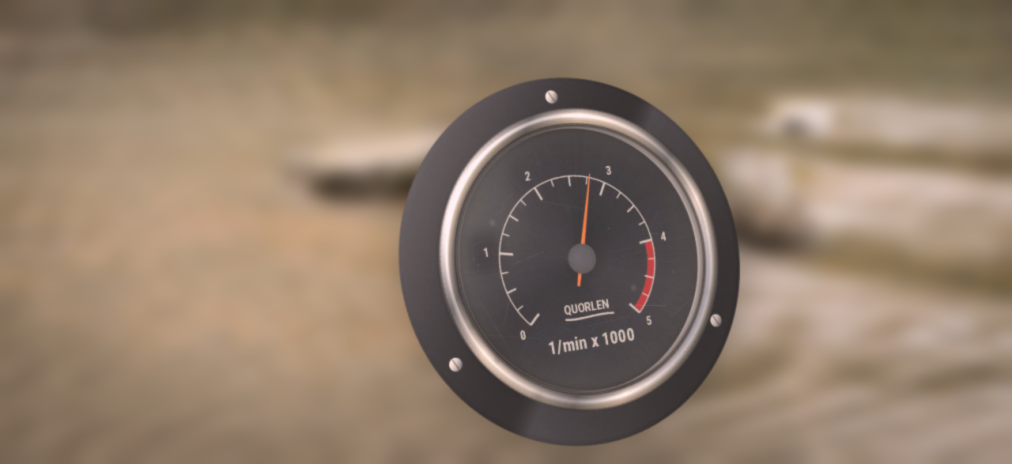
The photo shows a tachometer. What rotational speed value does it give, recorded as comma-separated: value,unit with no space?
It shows 2750,rpm
